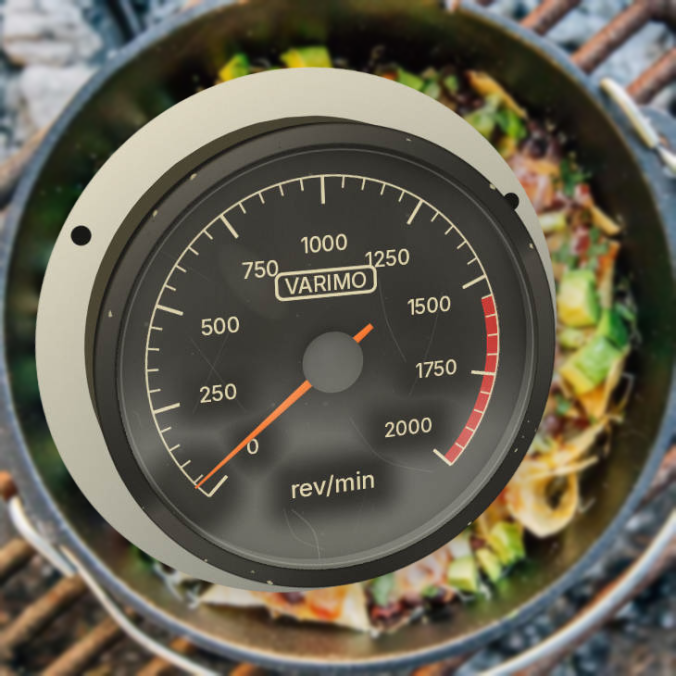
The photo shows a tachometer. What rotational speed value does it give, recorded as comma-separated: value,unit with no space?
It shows 50,rpm
